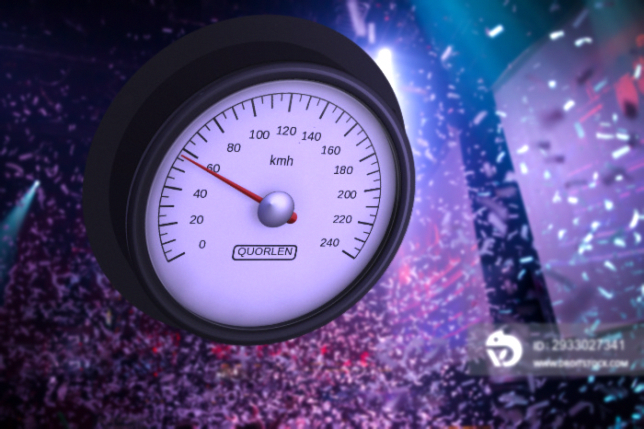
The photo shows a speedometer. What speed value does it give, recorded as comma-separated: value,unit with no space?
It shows 57.5,km/h
